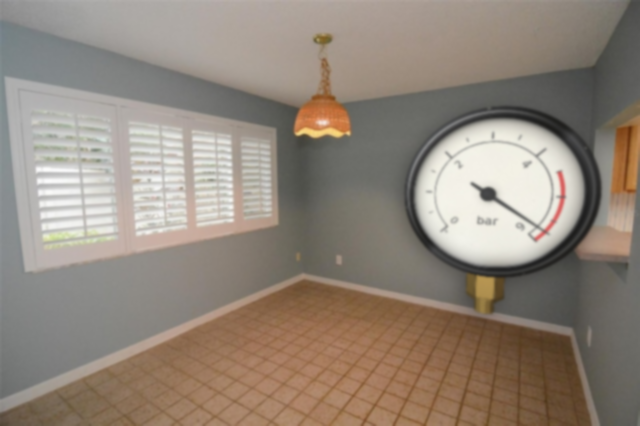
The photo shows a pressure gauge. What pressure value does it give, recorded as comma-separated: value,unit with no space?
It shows 5.75,bar
